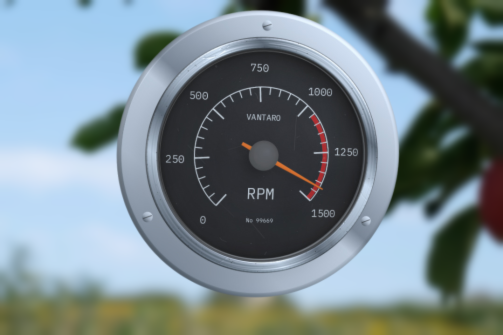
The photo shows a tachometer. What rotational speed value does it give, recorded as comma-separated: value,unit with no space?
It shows 1425,rpm
